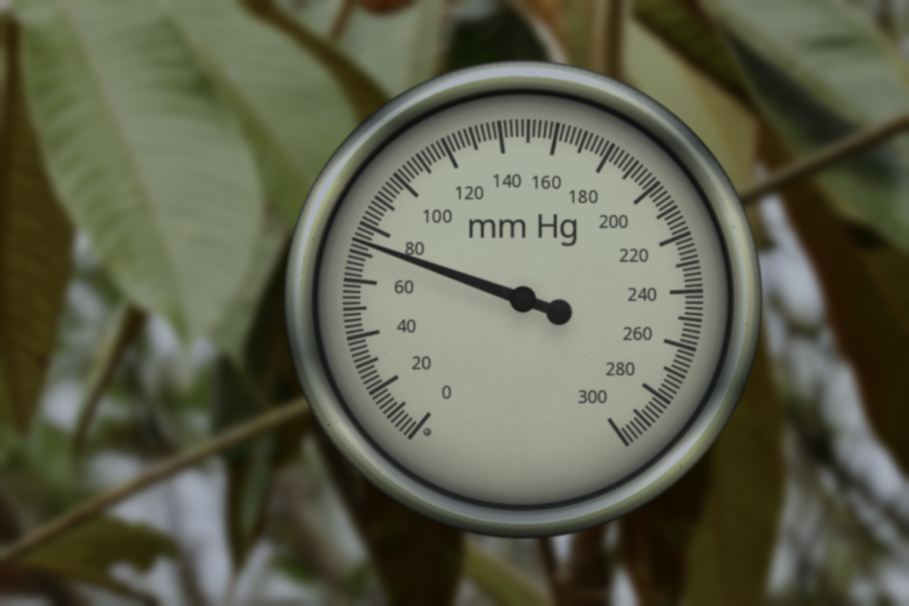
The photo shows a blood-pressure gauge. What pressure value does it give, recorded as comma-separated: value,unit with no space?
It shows 74,mmHg
